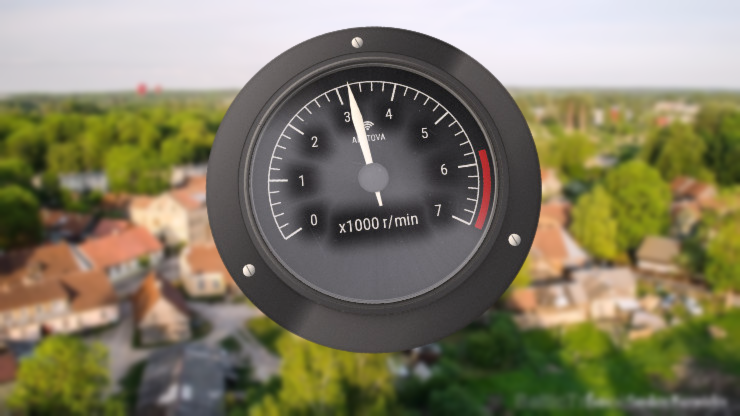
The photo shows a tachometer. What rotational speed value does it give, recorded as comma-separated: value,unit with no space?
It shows 3200,rpm
